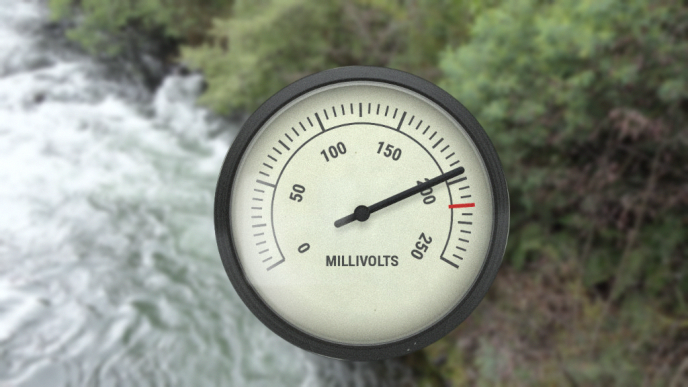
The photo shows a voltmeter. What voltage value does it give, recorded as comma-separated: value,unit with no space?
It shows 195,mV
